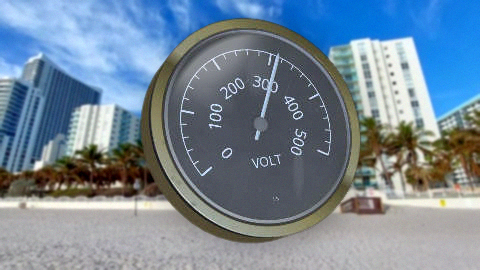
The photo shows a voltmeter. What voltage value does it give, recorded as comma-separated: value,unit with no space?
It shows 310,V
